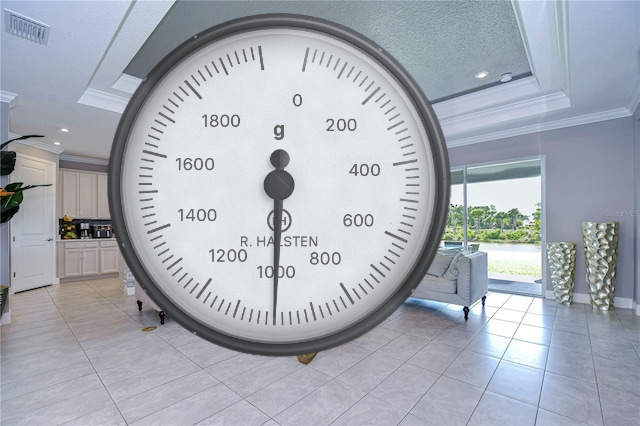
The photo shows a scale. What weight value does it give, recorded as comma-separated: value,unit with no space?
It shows 1000,g
